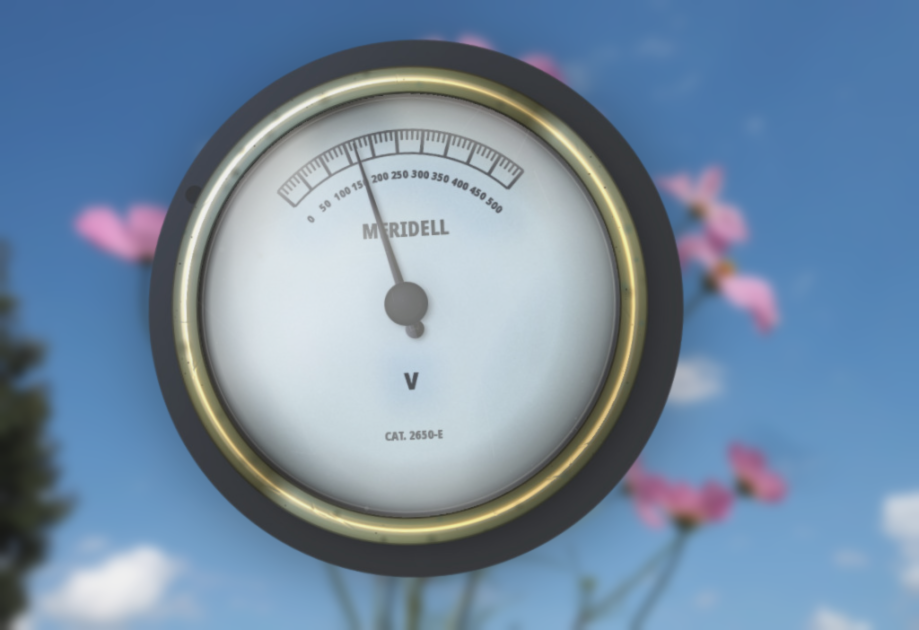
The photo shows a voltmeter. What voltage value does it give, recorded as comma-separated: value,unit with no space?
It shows 170,V
